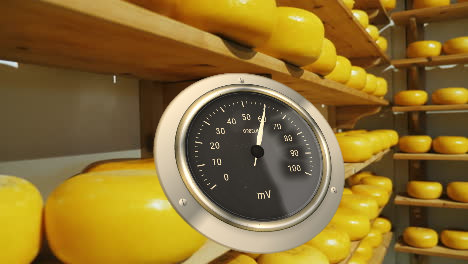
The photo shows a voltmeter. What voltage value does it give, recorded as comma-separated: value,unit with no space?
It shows 60,mV
